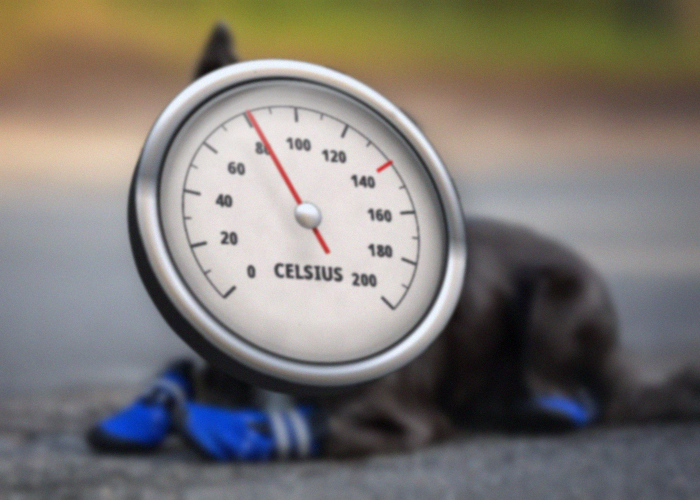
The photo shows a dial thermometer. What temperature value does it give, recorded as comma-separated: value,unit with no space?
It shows 80,°C
